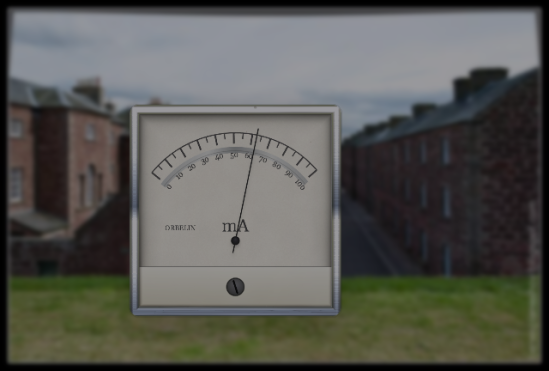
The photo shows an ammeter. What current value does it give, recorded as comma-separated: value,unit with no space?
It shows 62.5,mA
